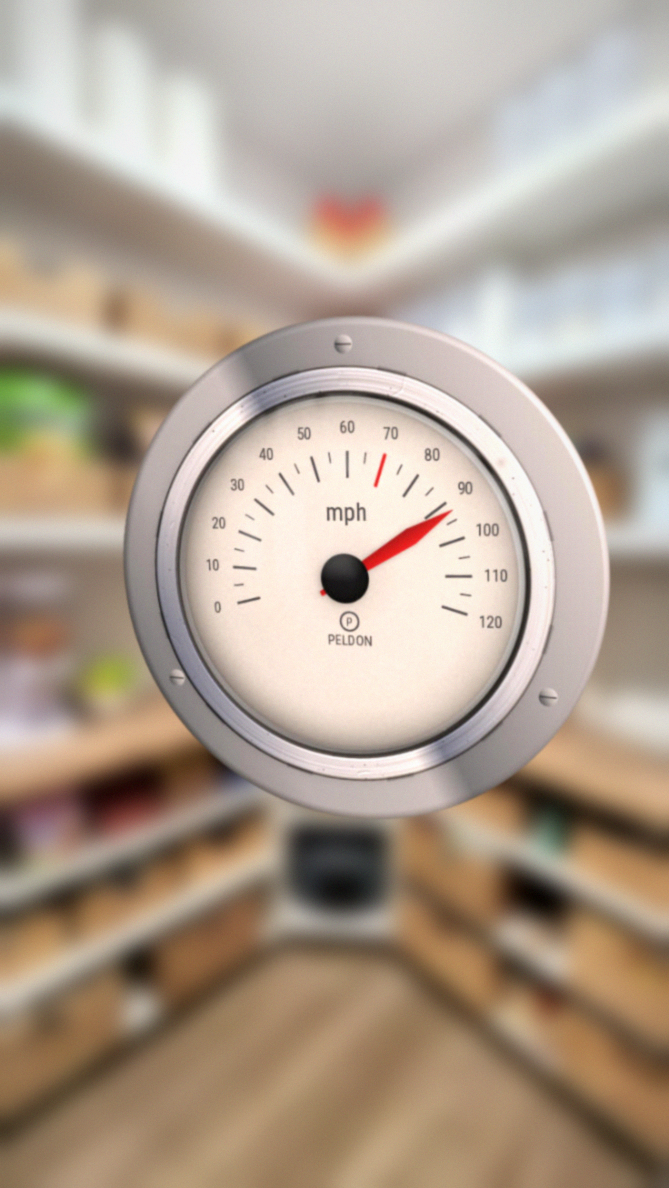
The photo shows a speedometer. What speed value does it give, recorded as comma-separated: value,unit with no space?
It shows 92.5,mph
